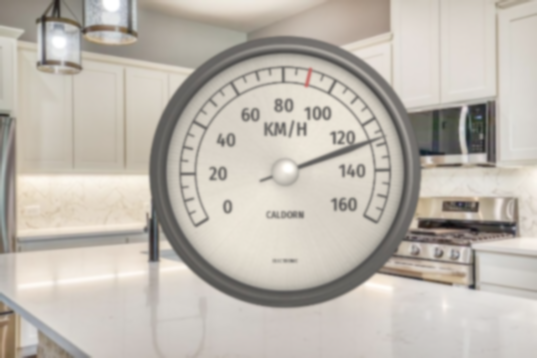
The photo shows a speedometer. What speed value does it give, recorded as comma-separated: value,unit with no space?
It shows 127.5,km/h
